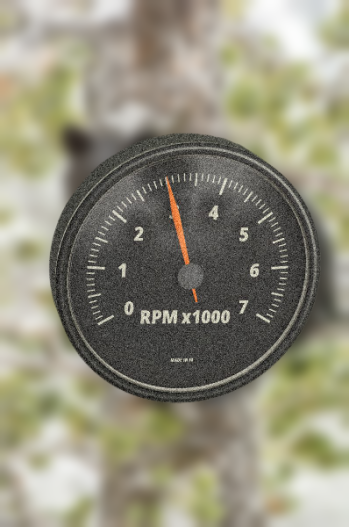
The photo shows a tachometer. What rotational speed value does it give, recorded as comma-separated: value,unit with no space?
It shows 3000,rpm
